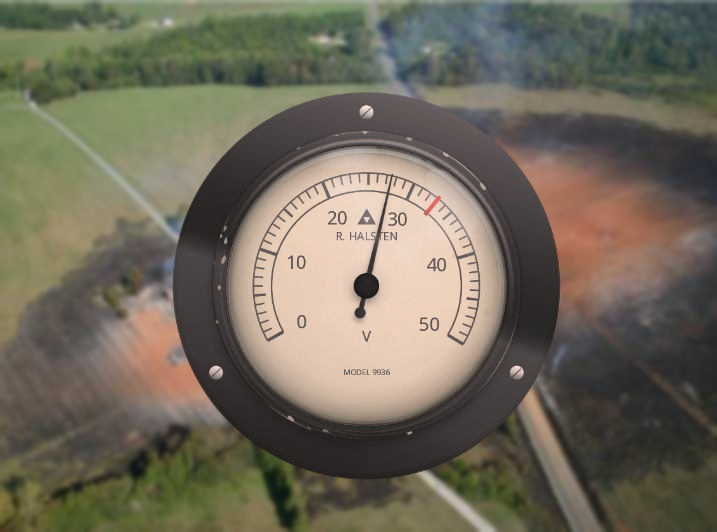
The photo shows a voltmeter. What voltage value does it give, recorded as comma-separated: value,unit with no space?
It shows 27.5,V
